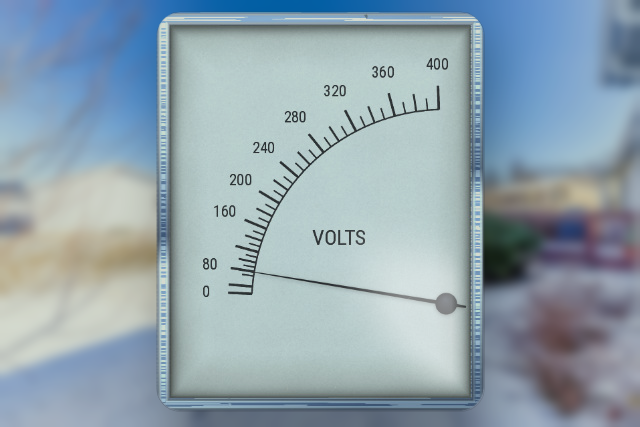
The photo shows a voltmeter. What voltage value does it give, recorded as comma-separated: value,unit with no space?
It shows 80,V
